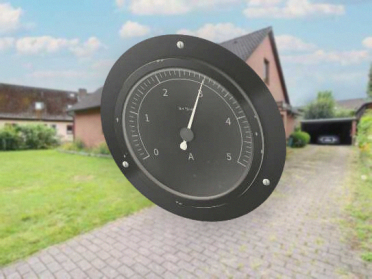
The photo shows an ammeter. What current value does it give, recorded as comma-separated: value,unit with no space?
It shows 3,A
